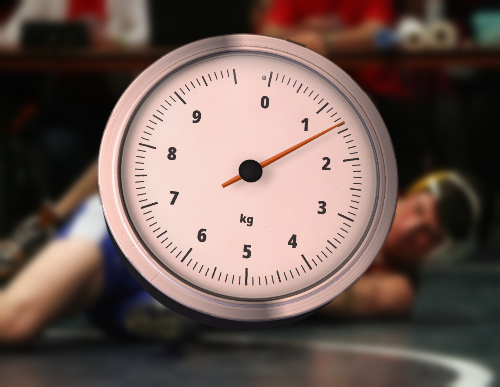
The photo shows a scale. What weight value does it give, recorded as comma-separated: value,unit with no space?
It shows 1.4,kg
